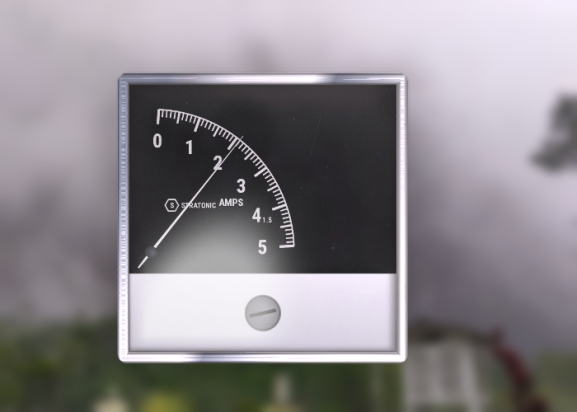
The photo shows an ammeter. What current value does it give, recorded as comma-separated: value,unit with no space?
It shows 2.1,A
